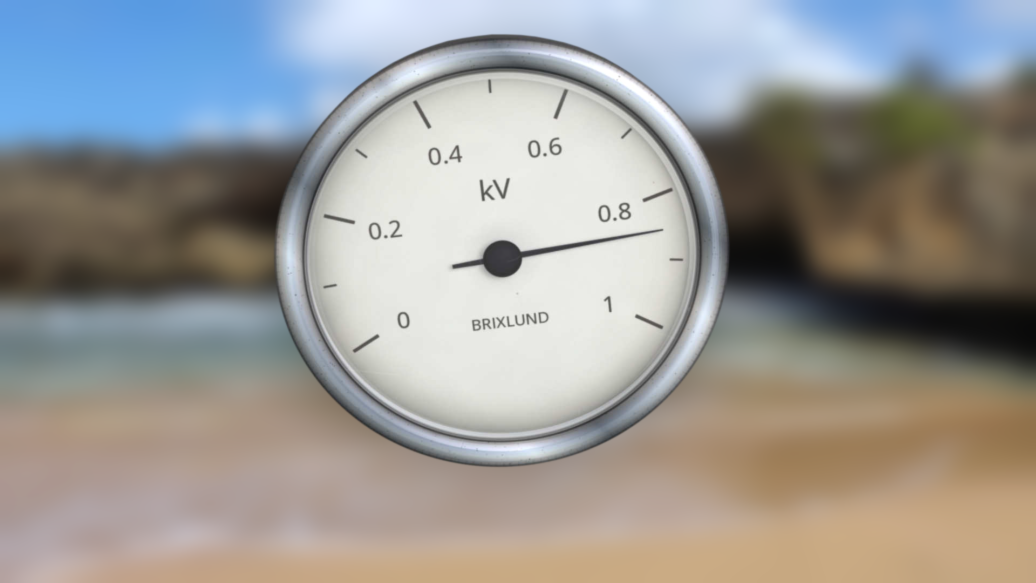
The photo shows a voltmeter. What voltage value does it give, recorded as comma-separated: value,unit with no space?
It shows 0.85,kV
